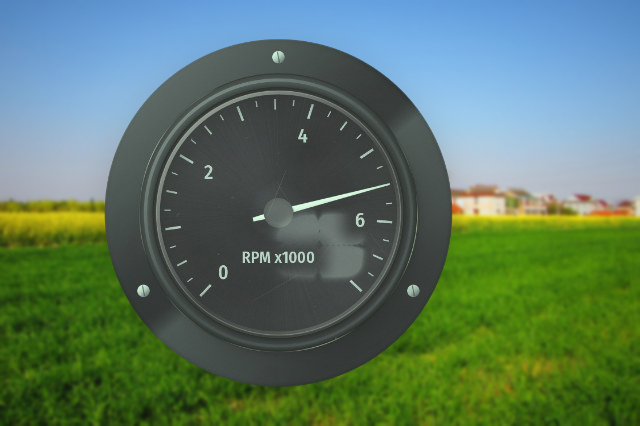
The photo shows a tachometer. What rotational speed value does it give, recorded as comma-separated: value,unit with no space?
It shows 5500,rpm
